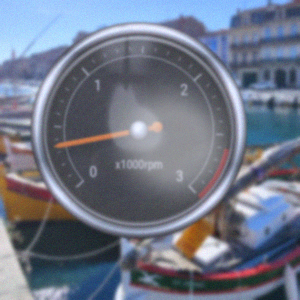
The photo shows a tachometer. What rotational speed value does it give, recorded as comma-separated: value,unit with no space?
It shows 350,rpm
